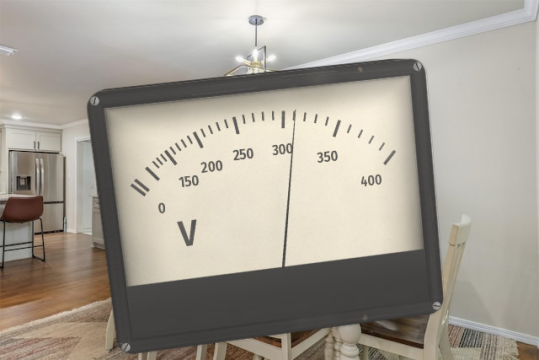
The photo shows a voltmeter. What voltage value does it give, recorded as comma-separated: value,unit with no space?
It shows 310,V
